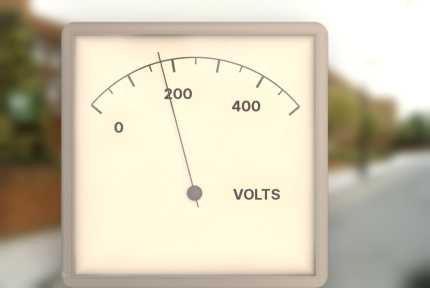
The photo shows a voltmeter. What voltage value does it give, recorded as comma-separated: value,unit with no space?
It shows 175,V
